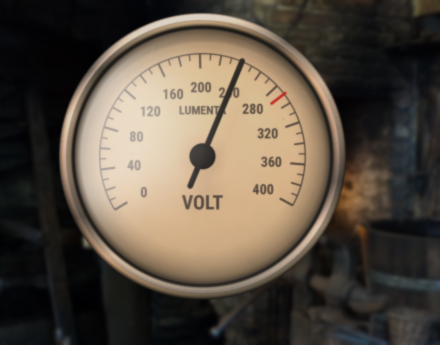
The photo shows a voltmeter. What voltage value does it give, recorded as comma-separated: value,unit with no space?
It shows 240,V
